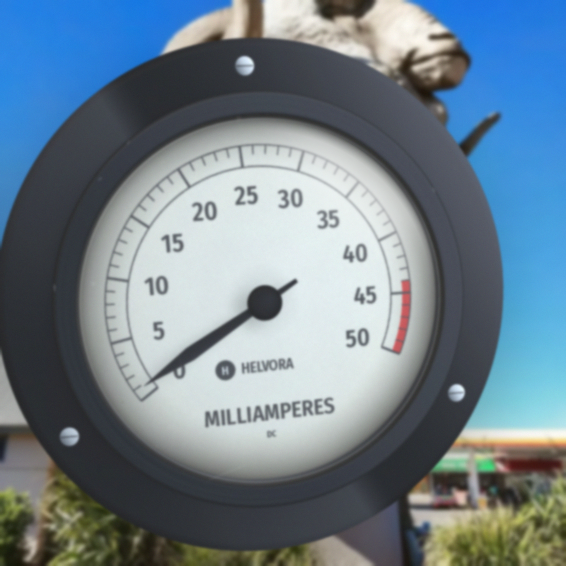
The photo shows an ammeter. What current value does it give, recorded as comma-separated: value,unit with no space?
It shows 1,mA
